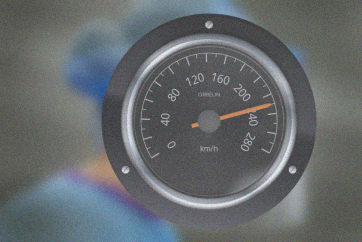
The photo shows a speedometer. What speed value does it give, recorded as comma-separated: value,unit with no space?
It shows 230,km/h
